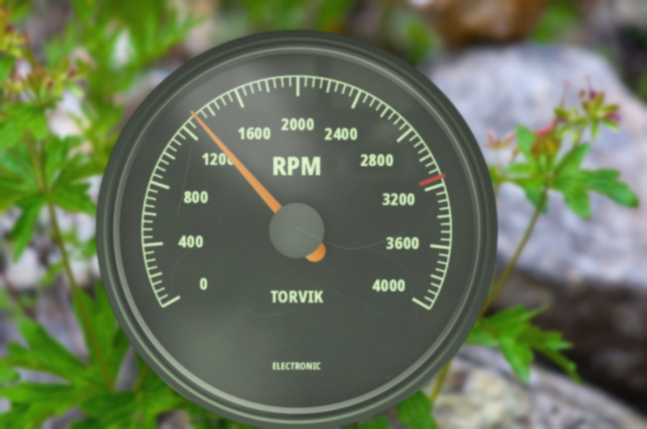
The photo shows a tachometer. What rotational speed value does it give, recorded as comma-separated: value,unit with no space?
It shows 1300,rpm
